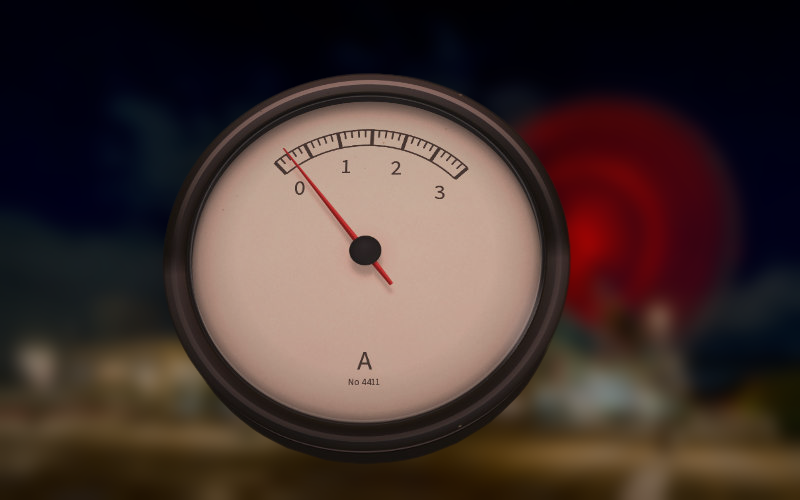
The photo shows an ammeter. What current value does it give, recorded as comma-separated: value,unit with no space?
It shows 0.2,A
